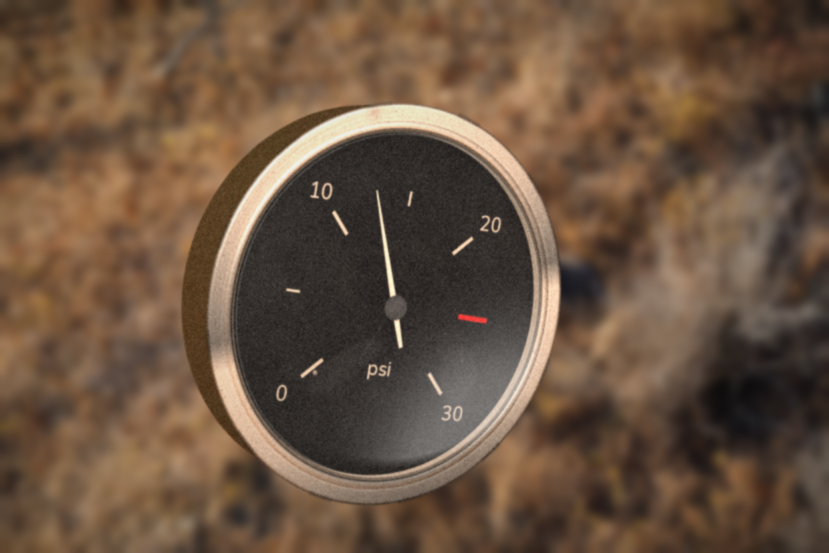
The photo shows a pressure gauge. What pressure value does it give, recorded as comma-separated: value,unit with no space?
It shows 12.5,psi
